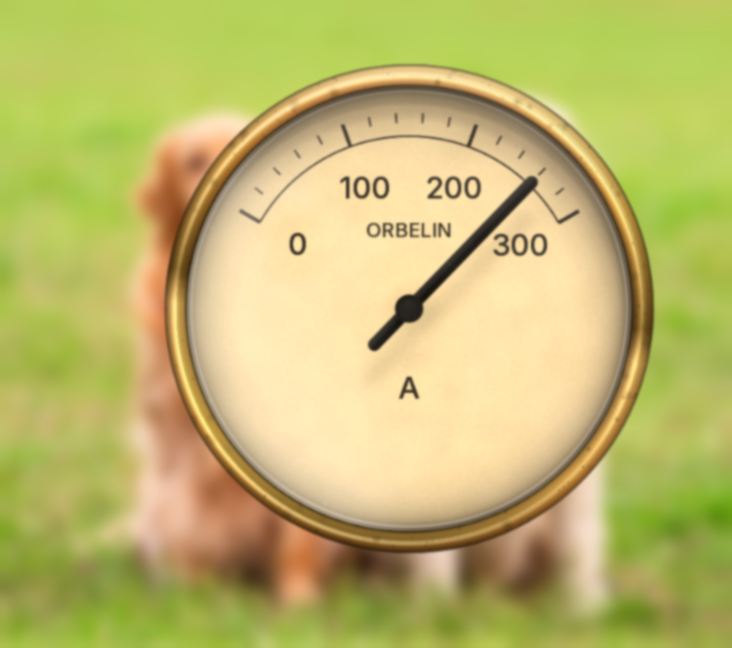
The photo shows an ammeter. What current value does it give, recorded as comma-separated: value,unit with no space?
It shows 260,A
